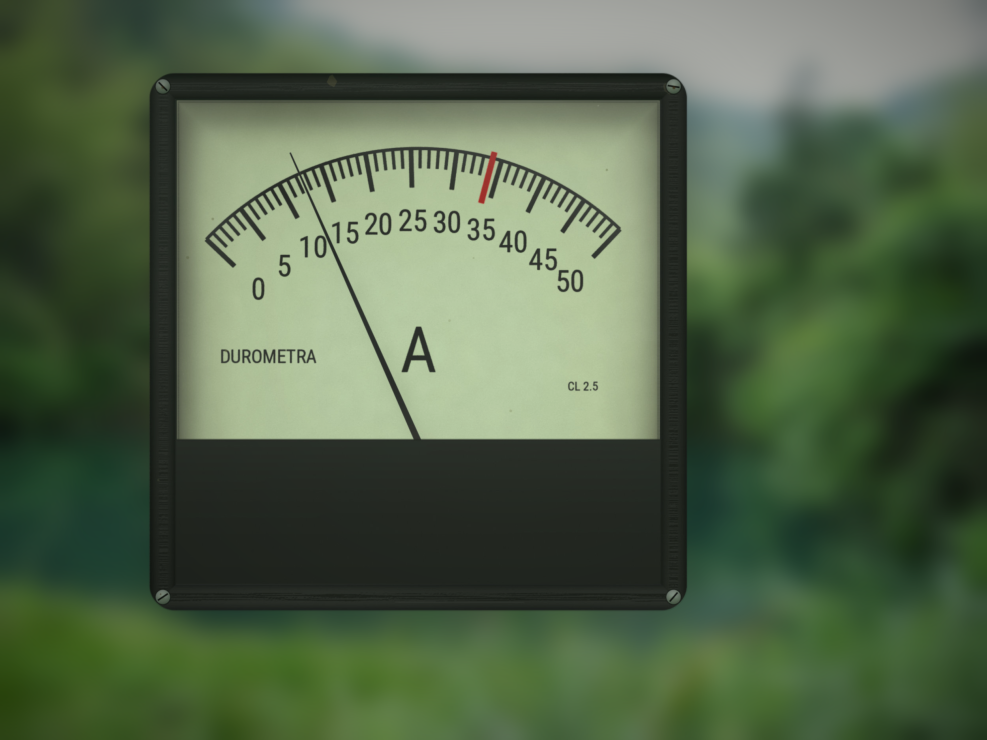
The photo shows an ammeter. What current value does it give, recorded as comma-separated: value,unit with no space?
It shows 12.5,A
